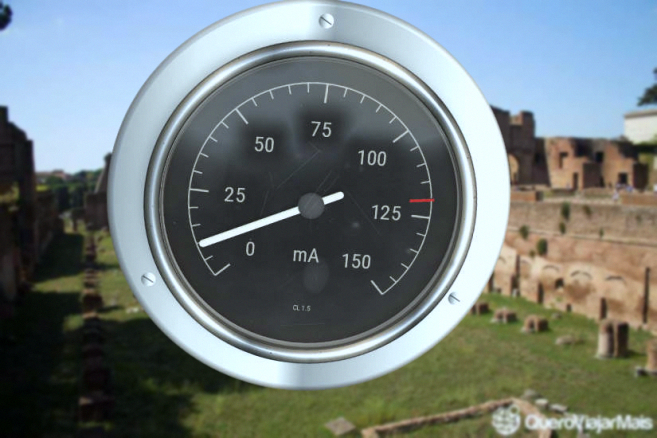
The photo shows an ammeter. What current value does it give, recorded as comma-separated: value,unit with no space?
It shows 10,mA
